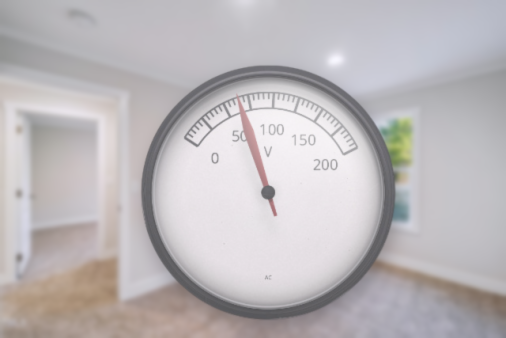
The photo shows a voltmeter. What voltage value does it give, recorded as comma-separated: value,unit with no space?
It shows 65,V
